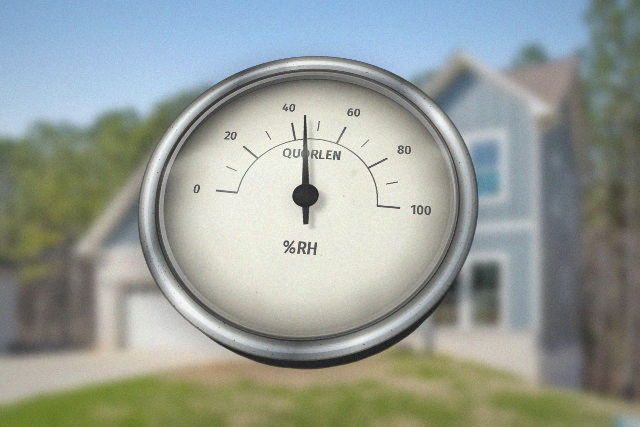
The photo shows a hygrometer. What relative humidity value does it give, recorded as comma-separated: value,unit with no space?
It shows 45,%
